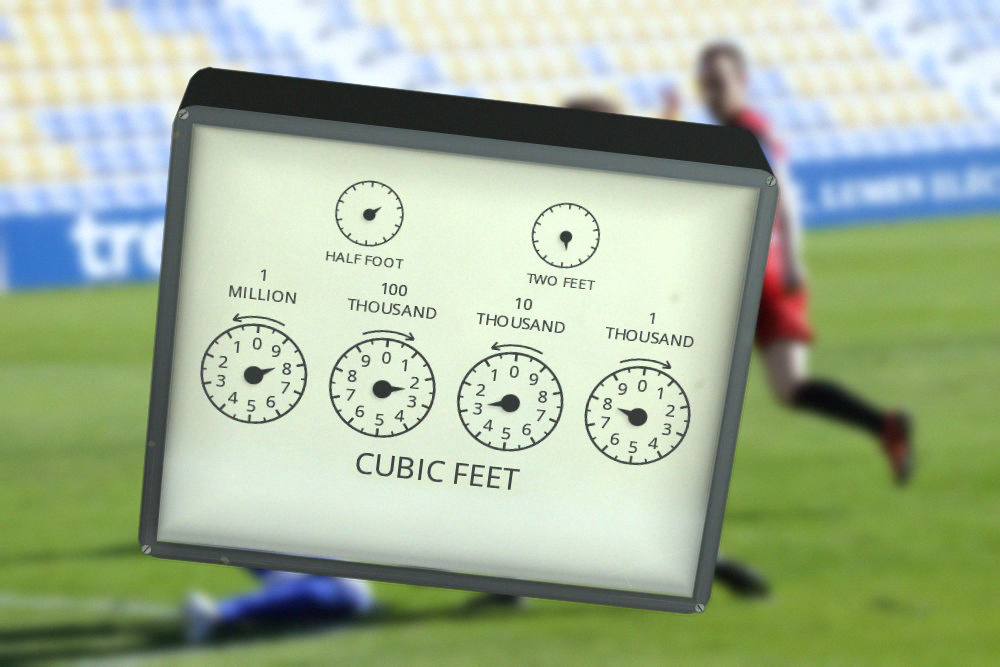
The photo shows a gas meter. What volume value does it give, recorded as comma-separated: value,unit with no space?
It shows 822800,ft³
